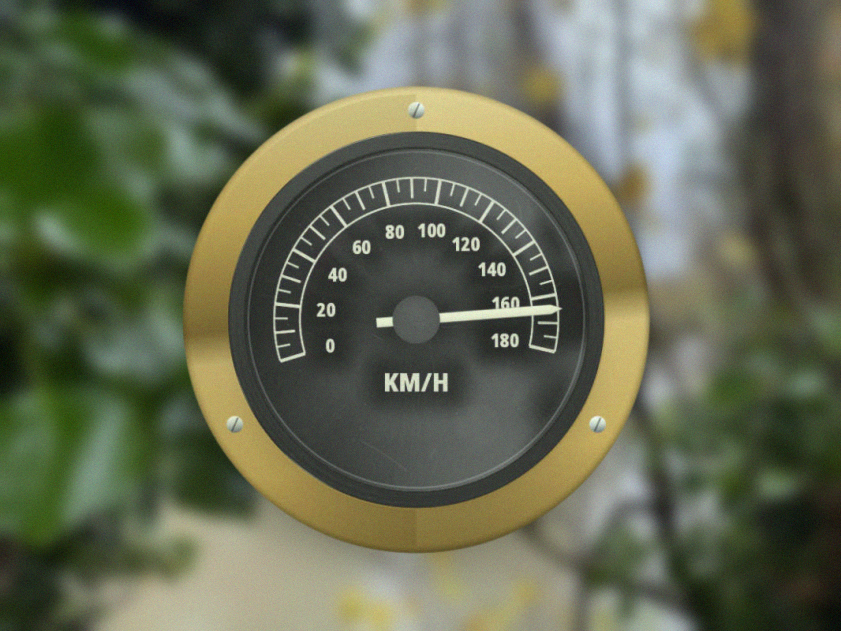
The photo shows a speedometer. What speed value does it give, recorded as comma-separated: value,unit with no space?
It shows 165,km/h
